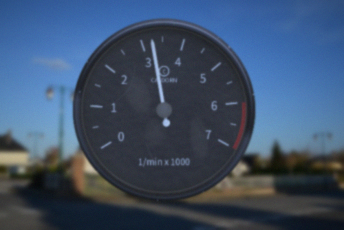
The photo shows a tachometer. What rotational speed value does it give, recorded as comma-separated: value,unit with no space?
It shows 3250,rpm
